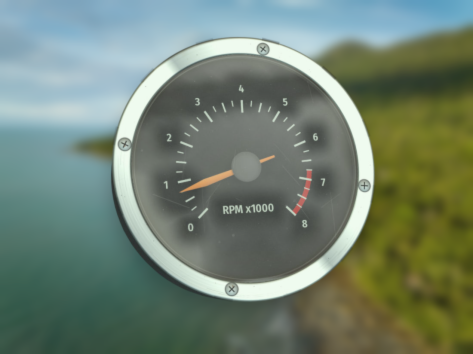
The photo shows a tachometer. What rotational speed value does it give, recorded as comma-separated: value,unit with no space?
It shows 750,rpm
